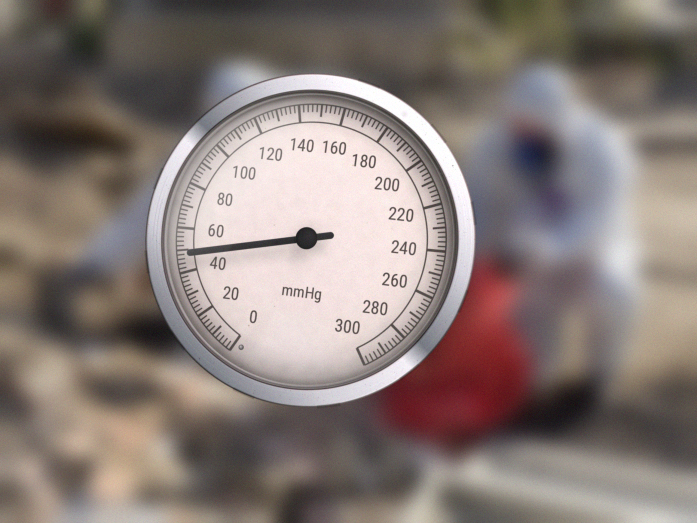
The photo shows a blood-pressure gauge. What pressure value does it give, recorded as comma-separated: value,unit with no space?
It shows 48,mmHg
